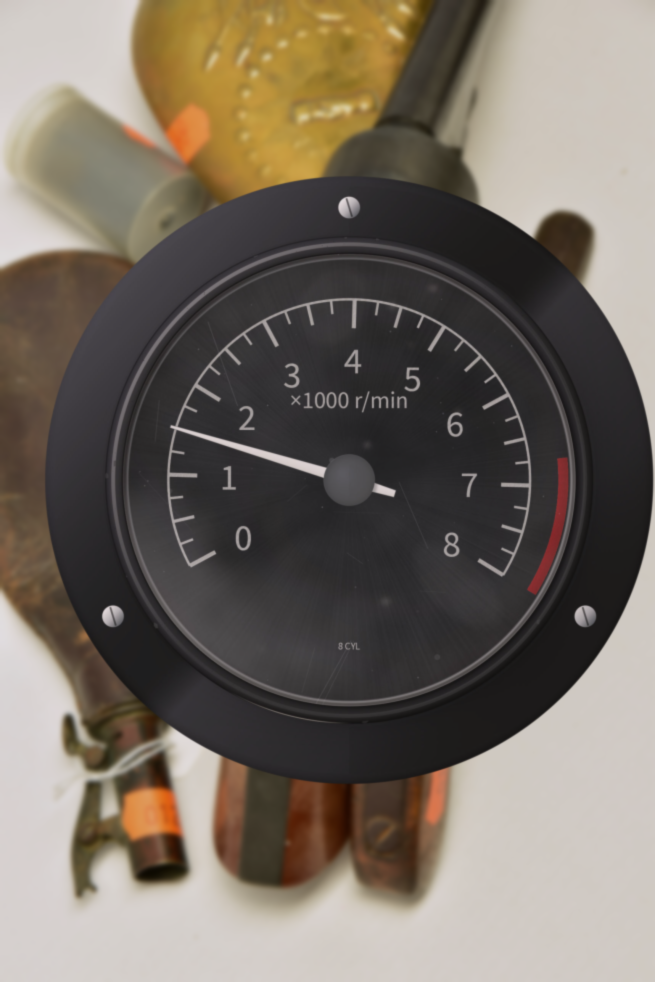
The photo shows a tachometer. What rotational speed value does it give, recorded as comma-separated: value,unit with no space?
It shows 1500,rpm
